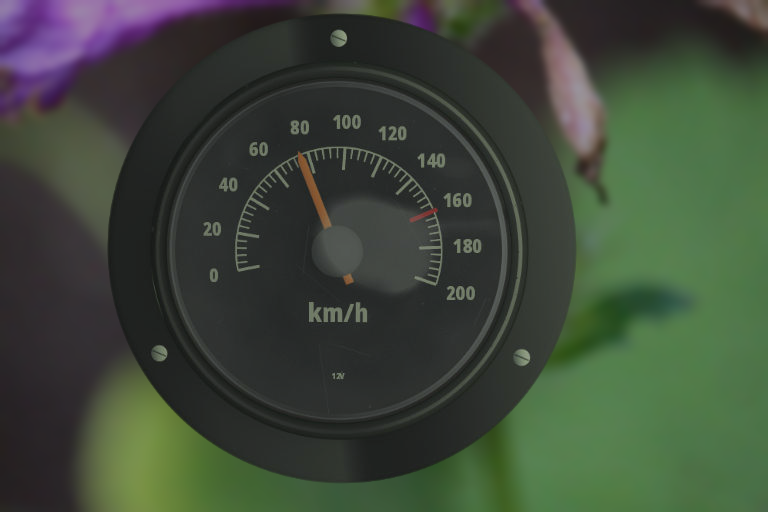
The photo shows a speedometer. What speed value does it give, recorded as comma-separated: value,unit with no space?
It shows 76,km/h
